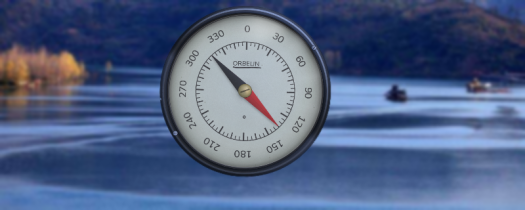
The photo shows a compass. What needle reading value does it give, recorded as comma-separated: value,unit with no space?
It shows 135,°
